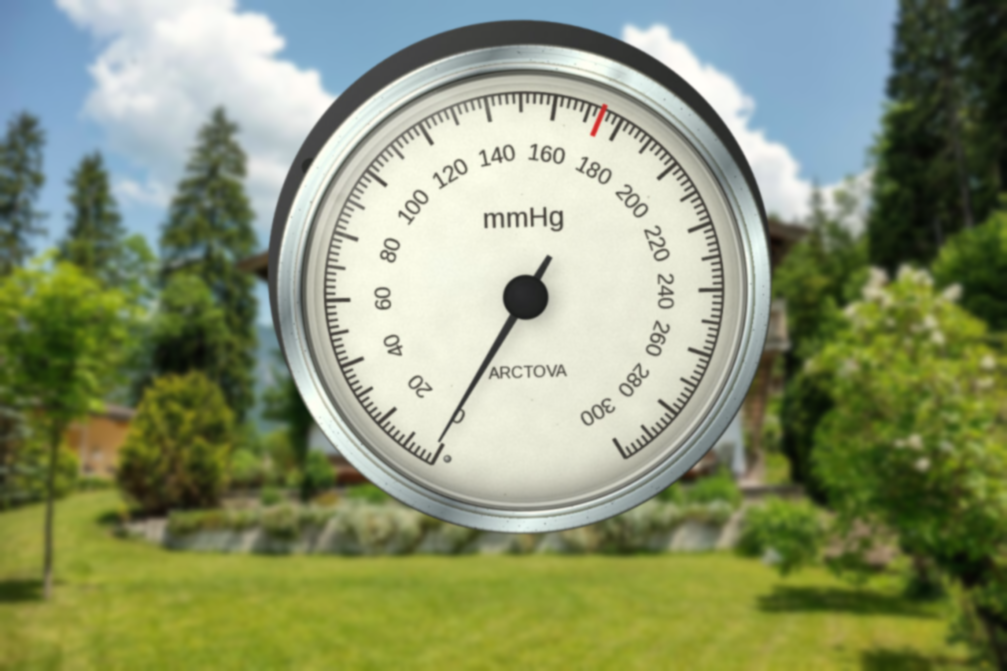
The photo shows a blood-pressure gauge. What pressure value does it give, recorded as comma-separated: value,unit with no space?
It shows 2,mmHg
